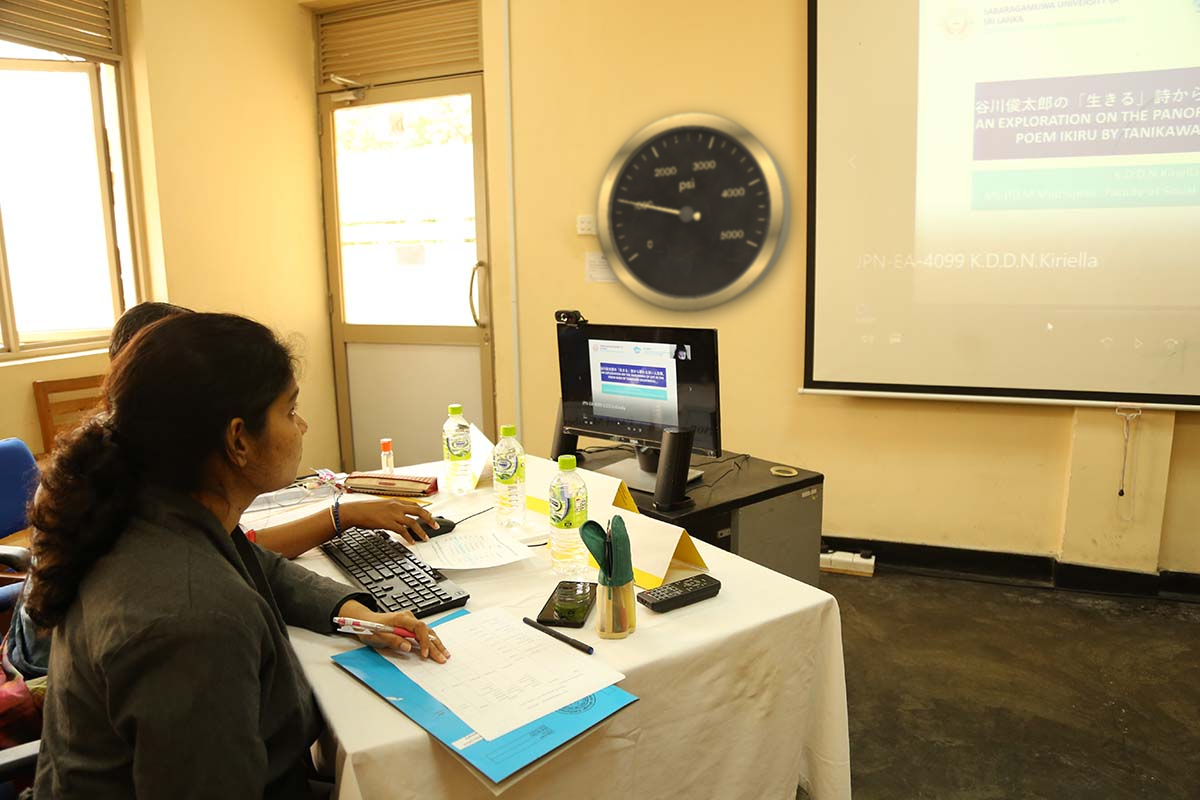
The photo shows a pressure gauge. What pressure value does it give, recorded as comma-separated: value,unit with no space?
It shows 1000,psi
